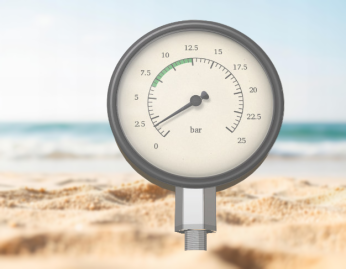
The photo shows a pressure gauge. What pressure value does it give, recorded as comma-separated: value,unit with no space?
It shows 1.5,bar
